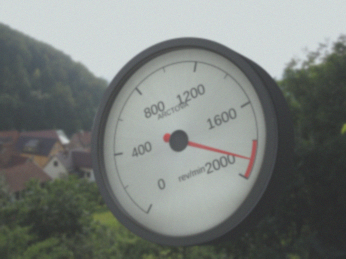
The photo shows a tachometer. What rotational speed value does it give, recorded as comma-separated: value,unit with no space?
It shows 1900,rpm
